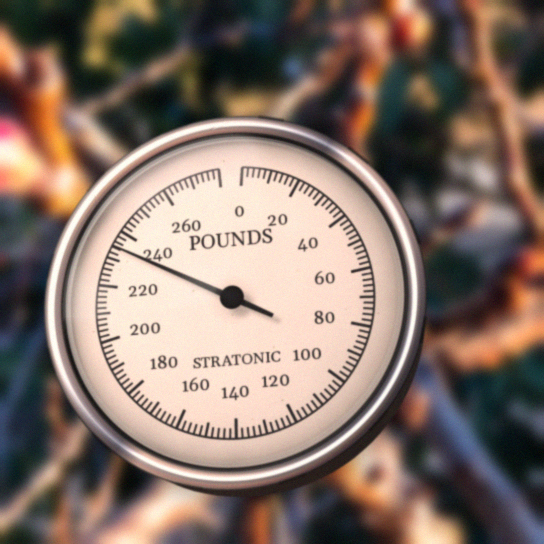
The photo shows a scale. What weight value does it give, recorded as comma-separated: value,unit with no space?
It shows 234,lb
